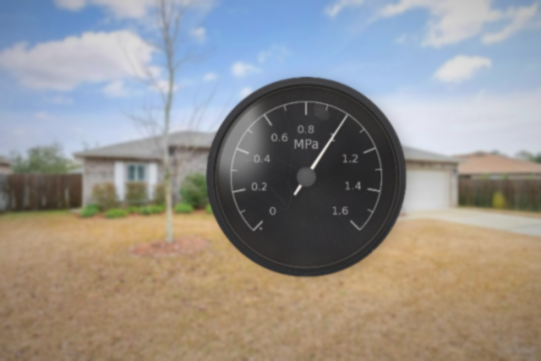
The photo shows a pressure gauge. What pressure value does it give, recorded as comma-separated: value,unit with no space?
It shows 1,MPa
